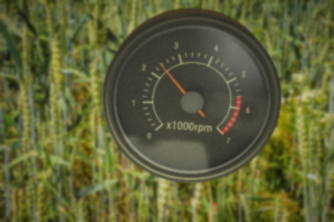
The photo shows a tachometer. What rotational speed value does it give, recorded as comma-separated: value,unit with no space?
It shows 2400,rpm
